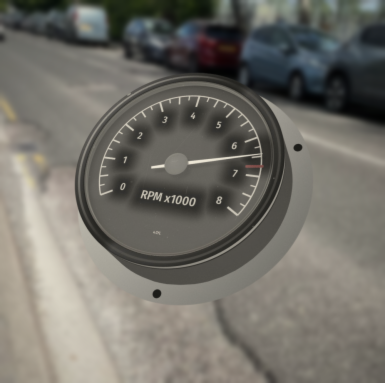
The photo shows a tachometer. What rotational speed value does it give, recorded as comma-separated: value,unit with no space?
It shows 6500,rpm
